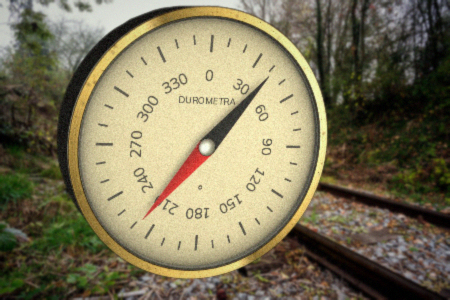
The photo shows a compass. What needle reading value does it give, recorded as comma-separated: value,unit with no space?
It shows 220,°
